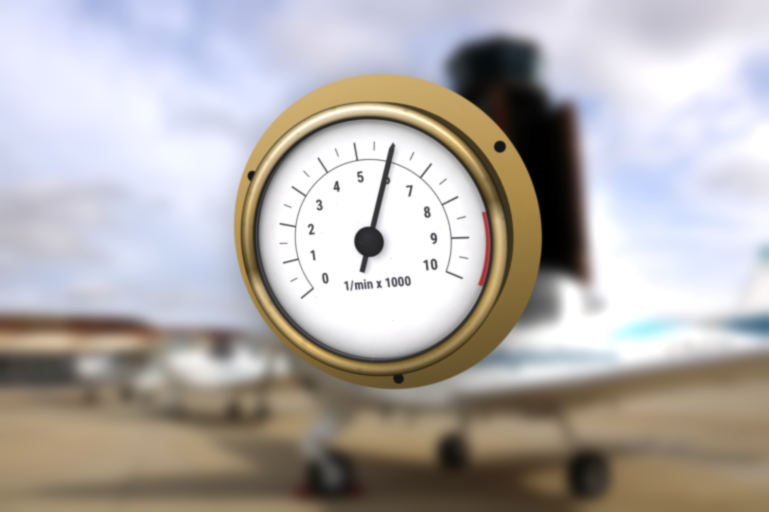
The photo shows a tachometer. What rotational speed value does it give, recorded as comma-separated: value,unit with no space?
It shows 6000,rpm
